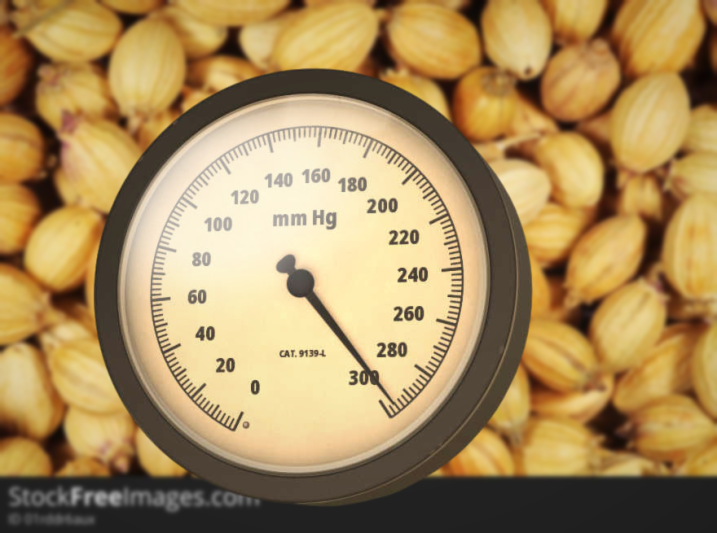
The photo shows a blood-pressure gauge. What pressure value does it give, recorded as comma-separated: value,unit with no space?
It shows 296,mmHg
